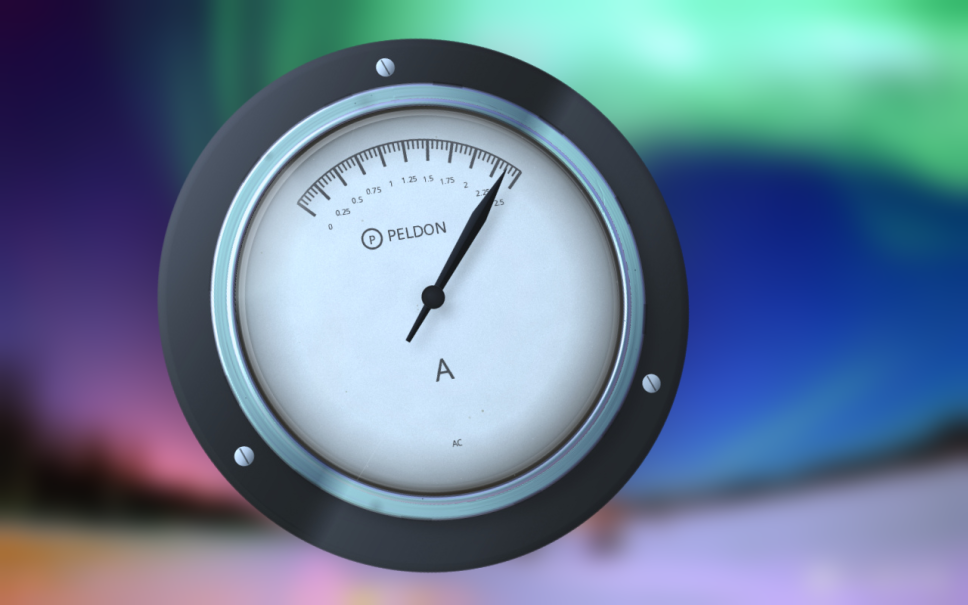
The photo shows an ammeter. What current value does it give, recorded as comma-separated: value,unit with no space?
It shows 2.35,A
